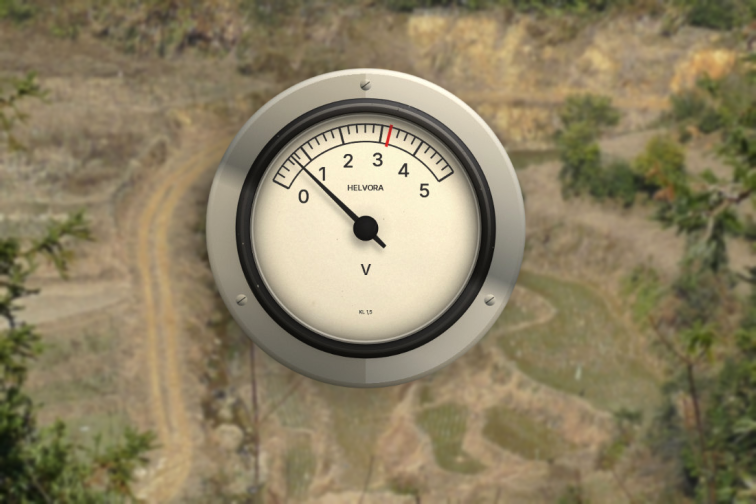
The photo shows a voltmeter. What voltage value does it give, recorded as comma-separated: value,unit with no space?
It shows 0.7,V
